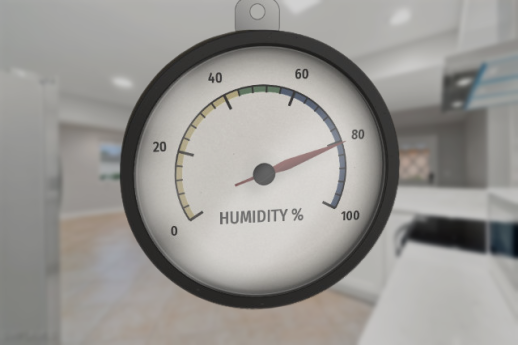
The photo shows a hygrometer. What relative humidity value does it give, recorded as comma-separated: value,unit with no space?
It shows 80,%
